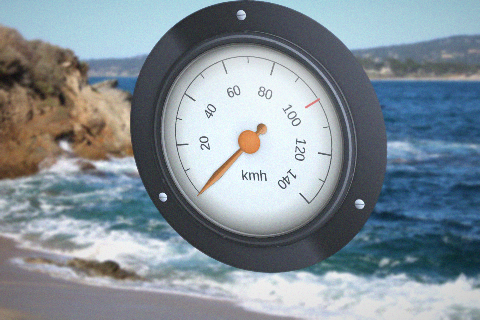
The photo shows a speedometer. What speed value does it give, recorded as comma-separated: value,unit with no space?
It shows 0,km/h
